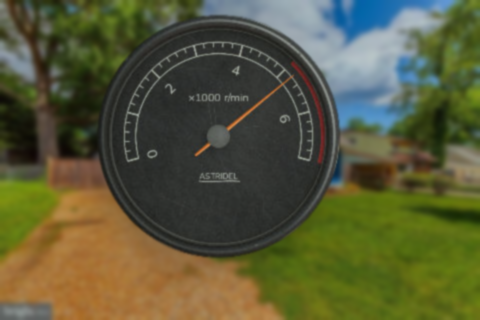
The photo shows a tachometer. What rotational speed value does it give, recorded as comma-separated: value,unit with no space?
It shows 5200,rpm
